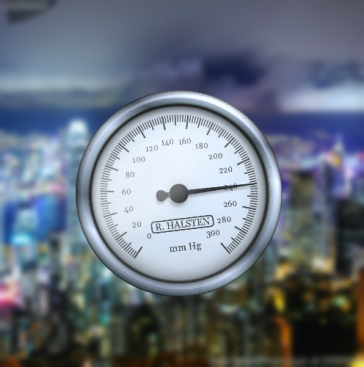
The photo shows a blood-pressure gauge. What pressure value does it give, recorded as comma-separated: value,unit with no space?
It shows 240,mmHg
